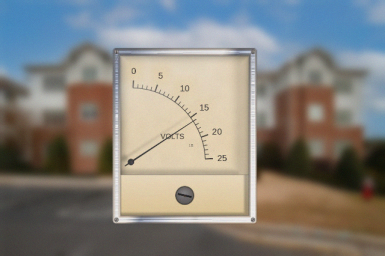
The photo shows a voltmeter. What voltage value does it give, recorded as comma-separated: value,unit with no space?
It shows 16,V
